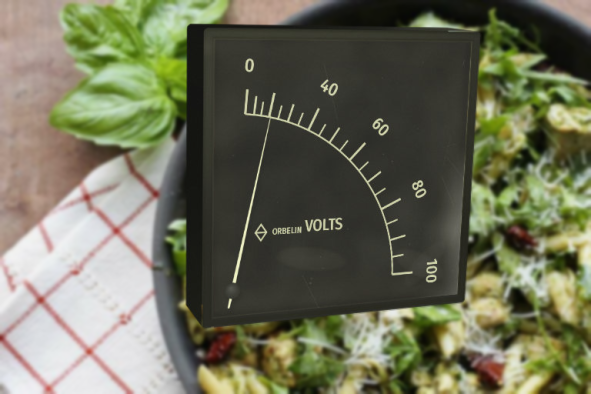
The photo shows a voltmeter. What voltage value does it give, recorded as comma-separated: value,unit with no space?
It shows 20,V
